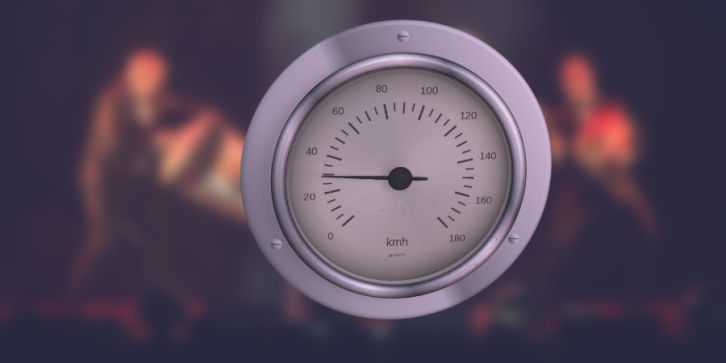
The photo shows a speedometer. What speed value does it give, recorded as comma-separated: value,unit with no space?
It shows 30,km/h
